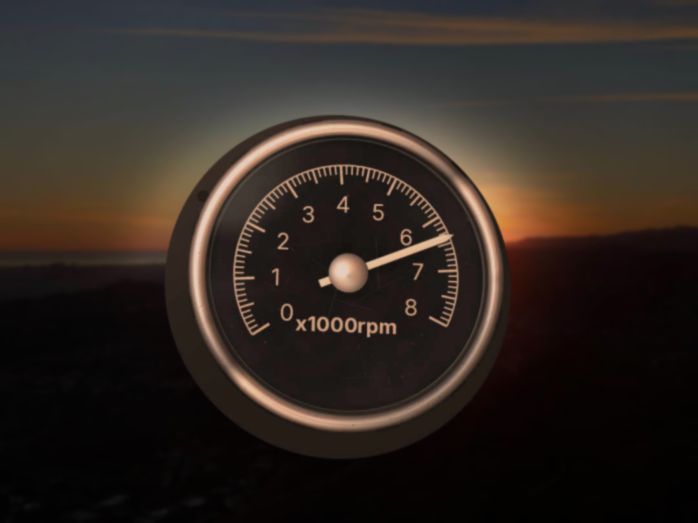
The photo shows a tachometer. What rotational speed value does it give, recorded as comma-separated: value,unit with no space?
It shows 6400,rpm
